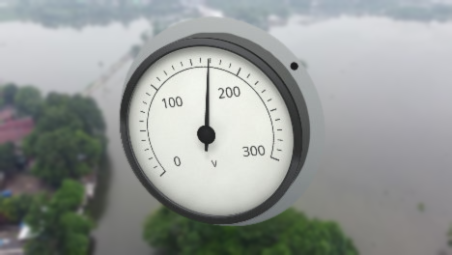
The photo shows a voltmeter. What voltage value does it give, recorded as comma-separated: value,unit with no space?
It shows 170,V
